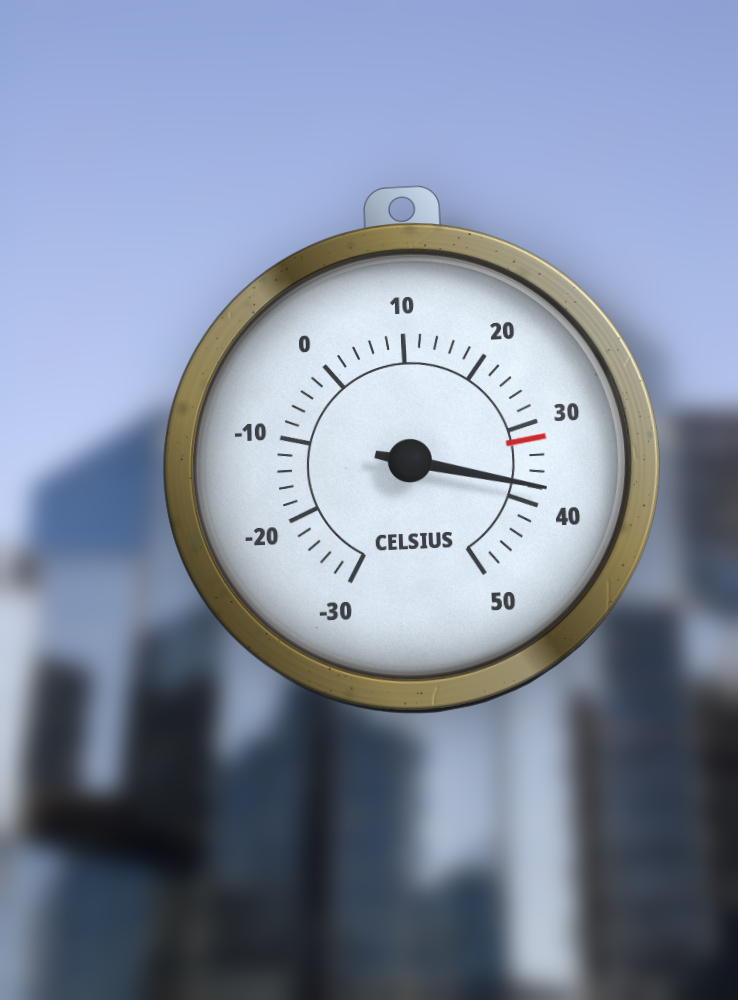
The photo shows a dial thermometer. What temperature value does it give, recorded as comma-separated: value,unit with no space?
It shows 38,°C
